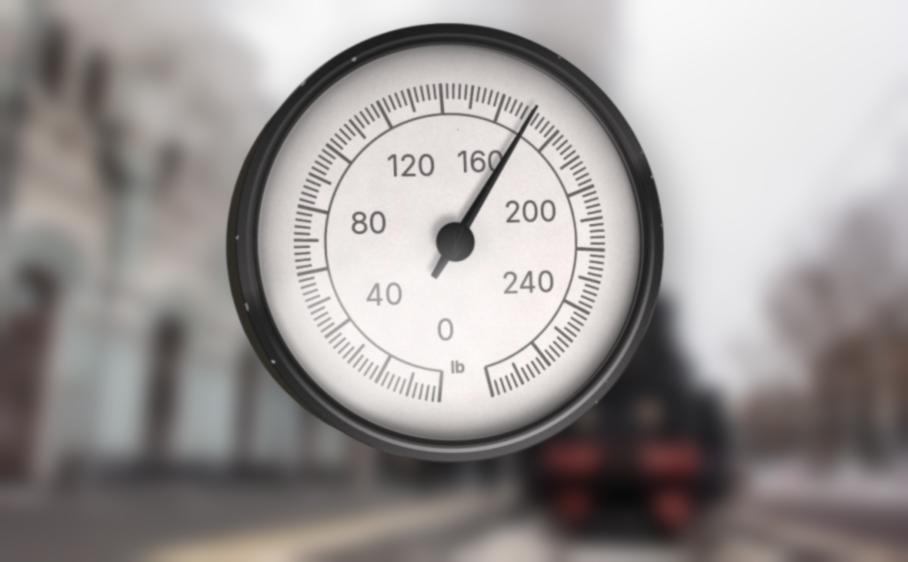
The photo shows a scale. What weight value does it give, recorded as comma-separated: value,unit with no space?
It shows 170,lb
